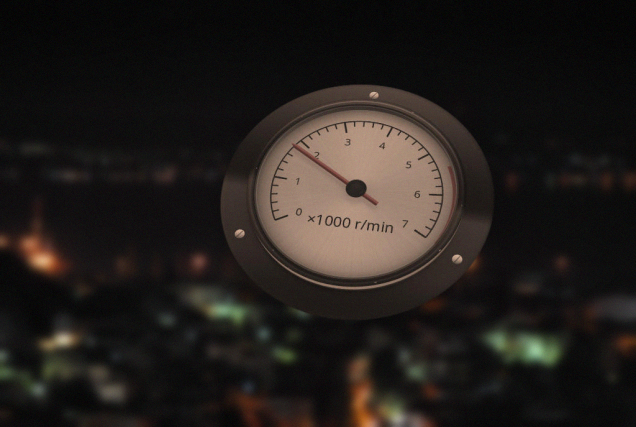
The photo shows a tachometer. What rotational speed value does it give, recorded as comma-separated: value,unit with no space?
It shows 1800,rpm
